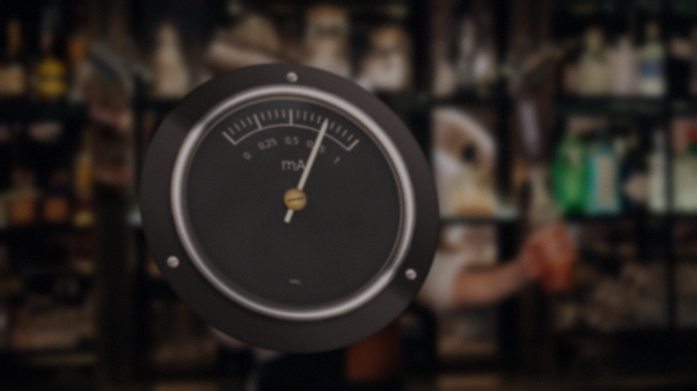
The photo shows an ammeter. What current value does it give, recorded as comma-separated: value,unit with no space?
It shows 0.75,mA
